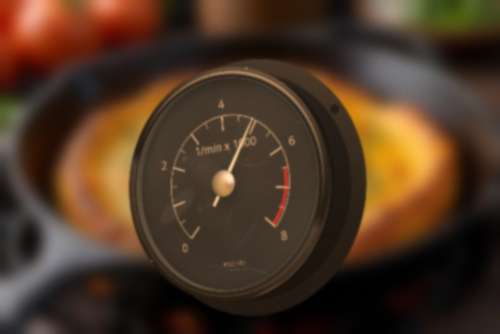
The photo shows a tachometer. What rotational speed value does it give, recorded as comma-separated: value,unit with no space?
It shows 5000,rpm
